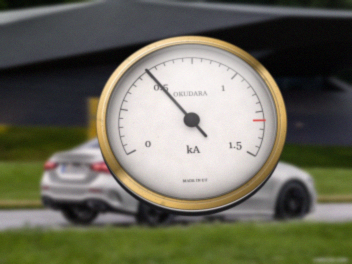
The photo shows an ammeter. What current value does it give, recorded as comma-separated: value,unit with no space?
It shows 0.5,kA
